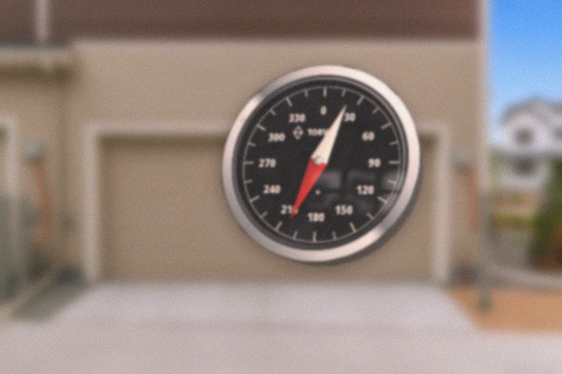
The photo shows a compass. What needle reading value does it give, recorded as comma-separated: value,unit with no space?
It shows 202.5,°
